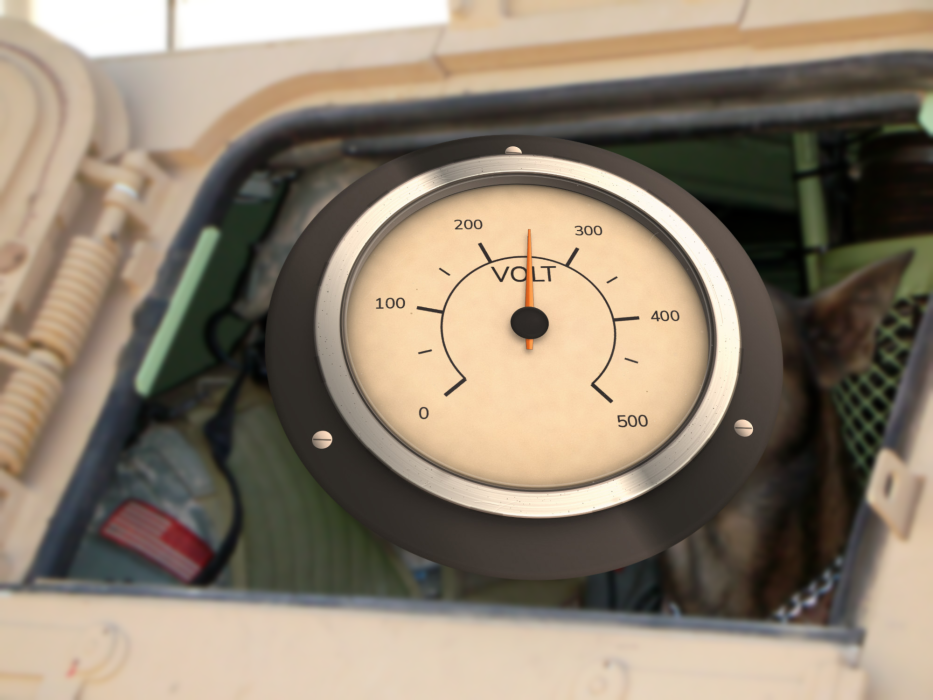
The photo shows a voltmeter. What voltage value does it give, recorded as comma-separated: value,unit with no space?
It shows 250,V
